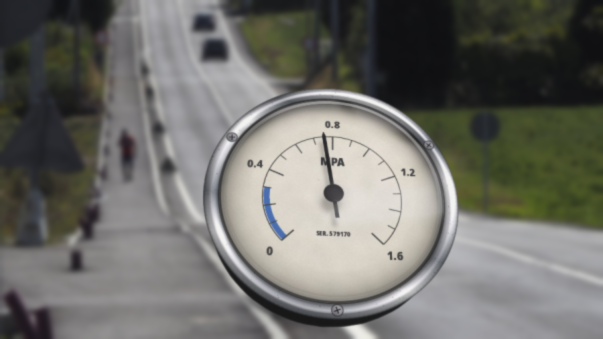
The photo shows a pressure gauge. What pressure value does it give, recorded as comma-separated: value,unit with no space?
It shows 0.75,MPa
